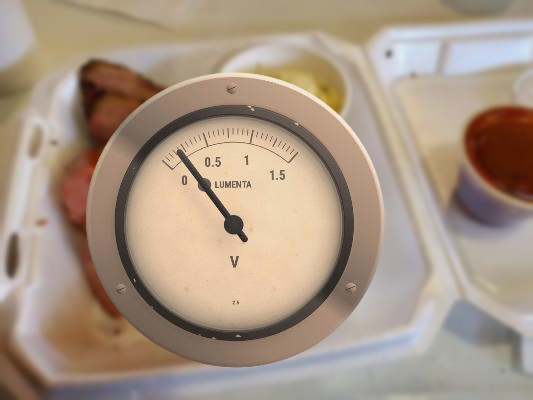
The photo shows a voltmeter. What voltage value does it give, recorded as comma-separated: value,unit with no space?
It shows 0.2,V
